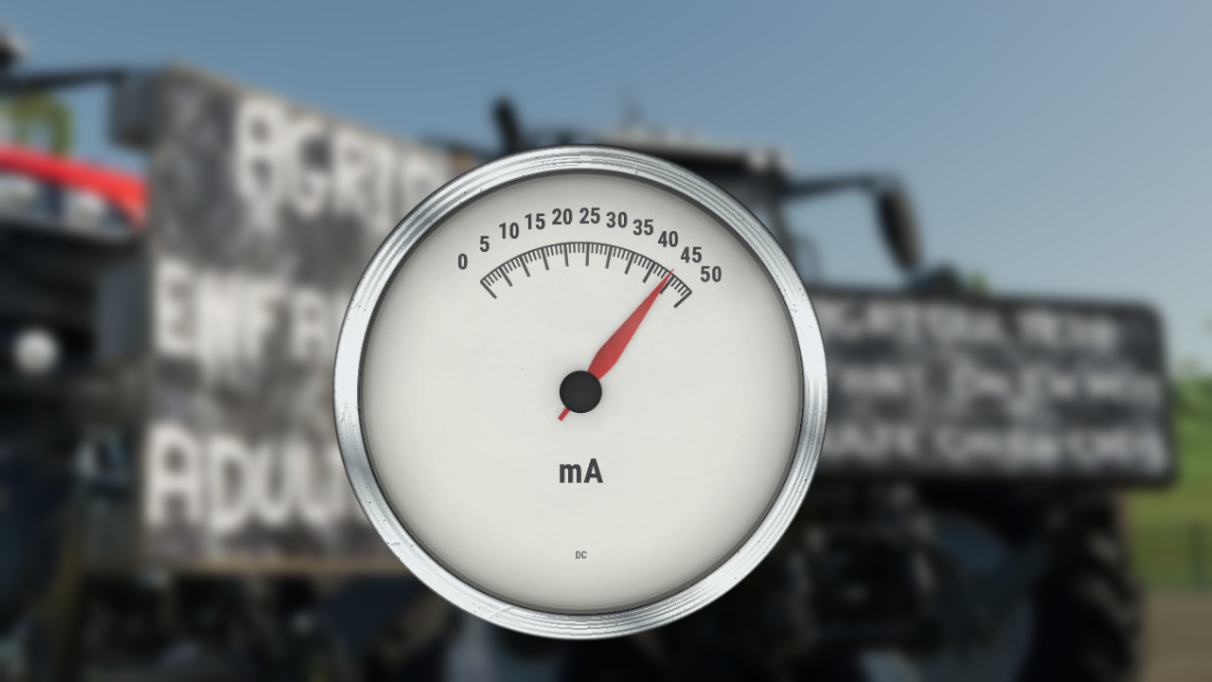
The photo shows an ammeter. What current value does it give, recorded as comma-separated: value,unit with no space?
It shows 44,mA
